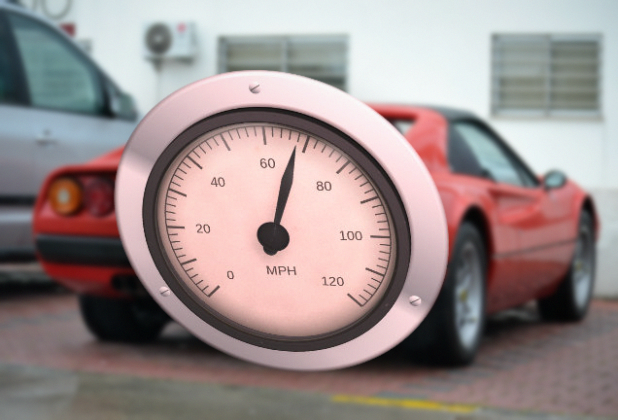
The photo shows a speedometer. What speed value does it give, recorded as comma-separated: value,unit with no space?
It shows 68,mph
